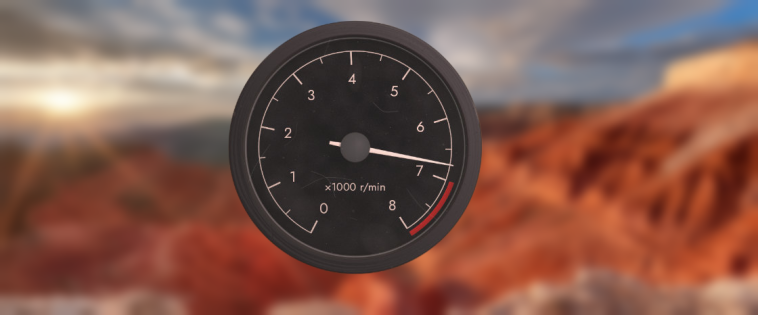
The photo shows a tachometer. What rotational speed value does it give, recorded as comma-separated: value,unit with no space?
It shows 6750,rpm
